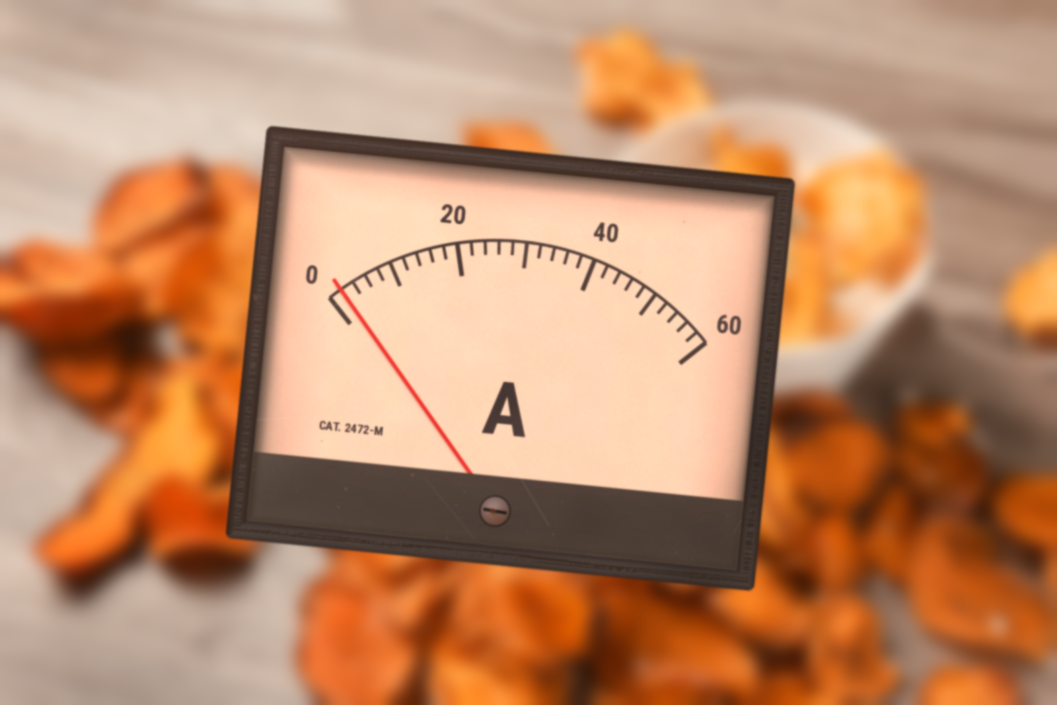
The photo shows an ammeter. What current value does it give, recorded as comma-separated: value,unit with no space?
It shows 2,A
